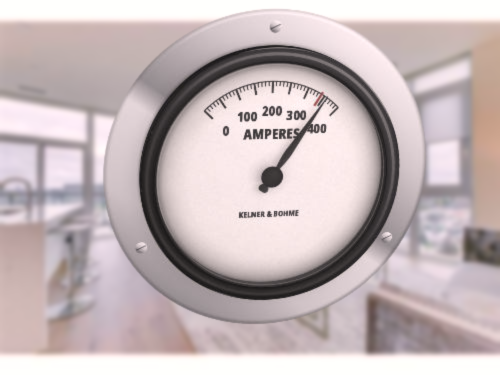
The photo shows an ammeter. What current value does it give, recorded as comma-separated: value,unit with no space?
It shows 350,A
